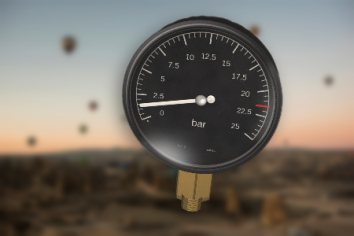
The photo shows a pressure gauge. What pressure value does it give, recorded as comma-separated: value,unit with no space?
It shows 1.5,bar
